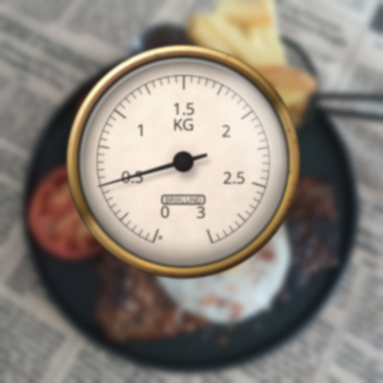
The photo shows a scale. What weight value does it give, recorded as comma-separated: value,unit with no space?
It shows 0.5,kg
